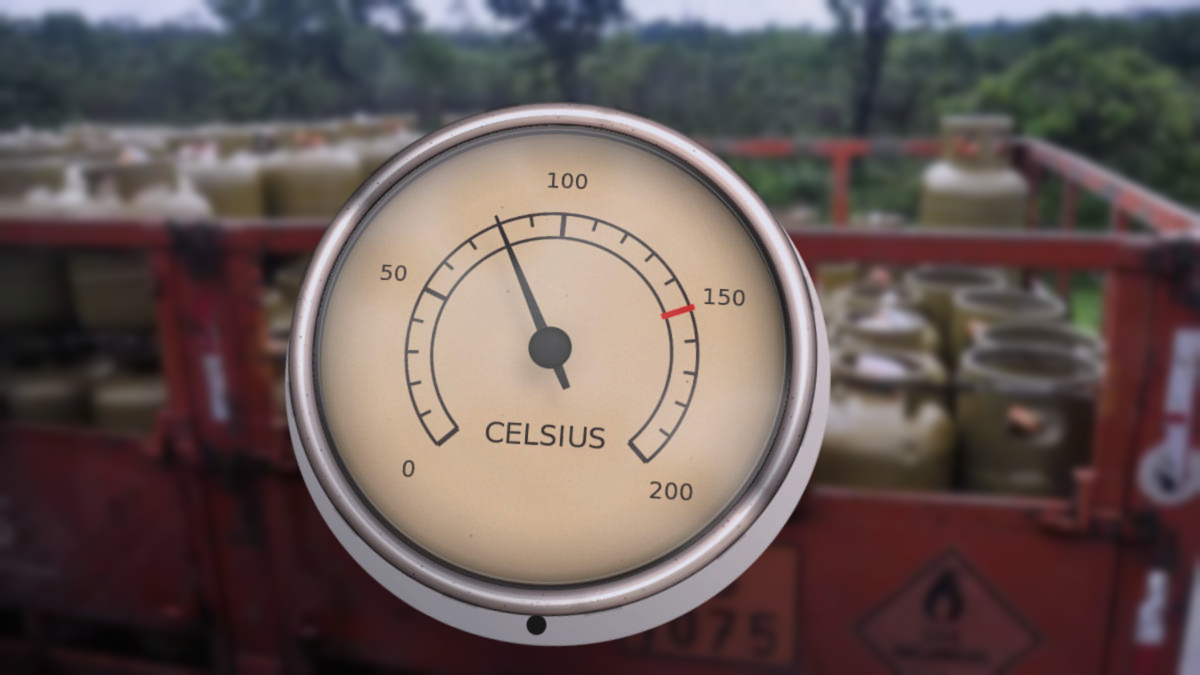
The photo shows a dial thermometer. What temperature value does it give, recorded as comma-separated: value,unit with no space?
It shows 80,°C
